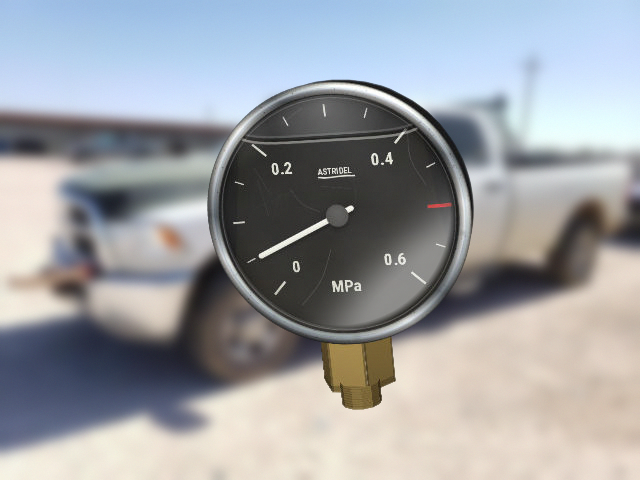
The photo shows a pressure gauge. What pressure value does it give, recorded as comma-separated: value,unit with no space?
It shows 0.05,MPa
